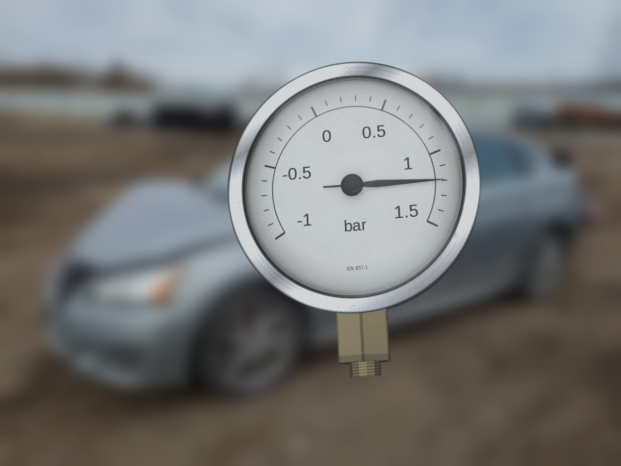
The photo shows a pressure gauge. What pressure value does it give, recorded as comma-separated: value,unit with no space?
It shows 1.2,bar
